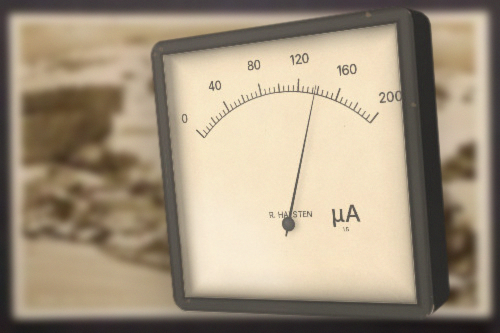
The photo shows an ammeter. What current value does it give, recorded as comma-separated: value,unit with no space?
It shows 140,µA
